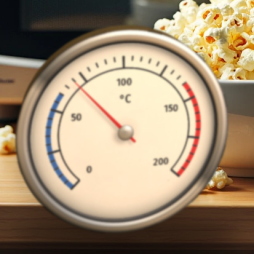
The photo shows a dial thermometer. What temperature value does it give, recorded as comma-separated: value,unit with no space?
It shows 70,°C
